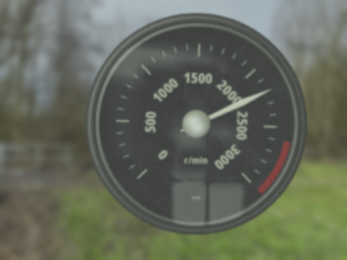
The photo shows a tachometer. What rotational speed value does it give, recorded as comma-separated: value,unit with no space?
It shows 2200,rpm
